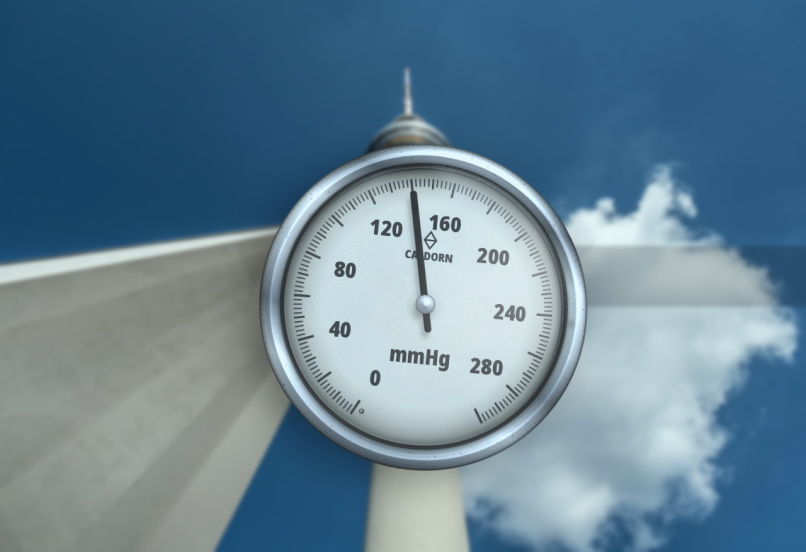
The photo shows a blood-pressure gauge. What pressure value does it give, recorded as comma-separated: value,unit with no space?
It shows 140,mmHg
